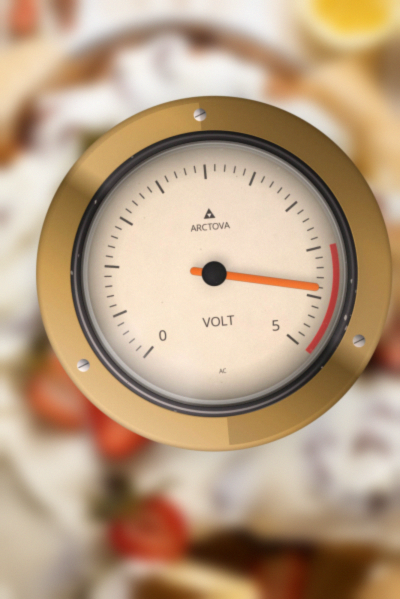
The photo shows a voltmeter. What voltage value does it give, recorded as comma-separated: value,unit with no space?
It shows 4.4,V
